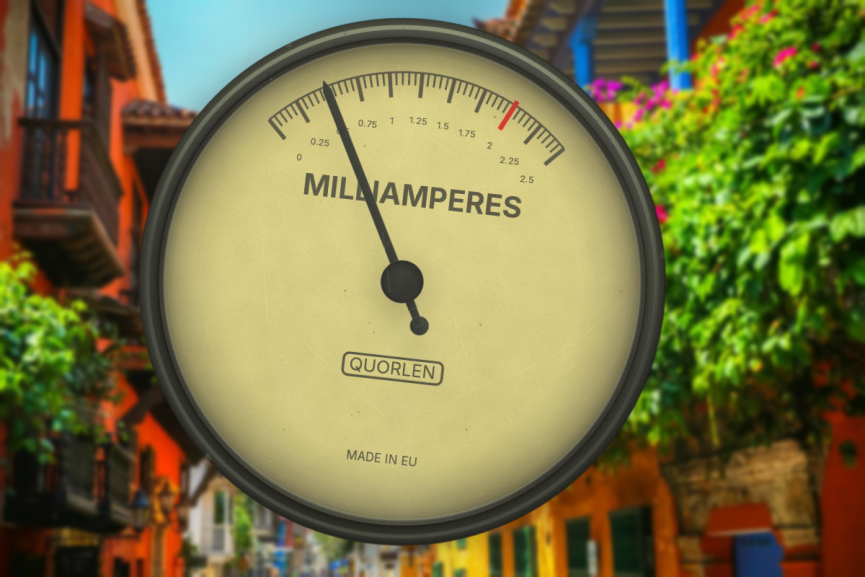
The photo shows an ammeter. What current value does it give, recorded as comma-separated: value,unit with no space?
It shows 0.5,mA
